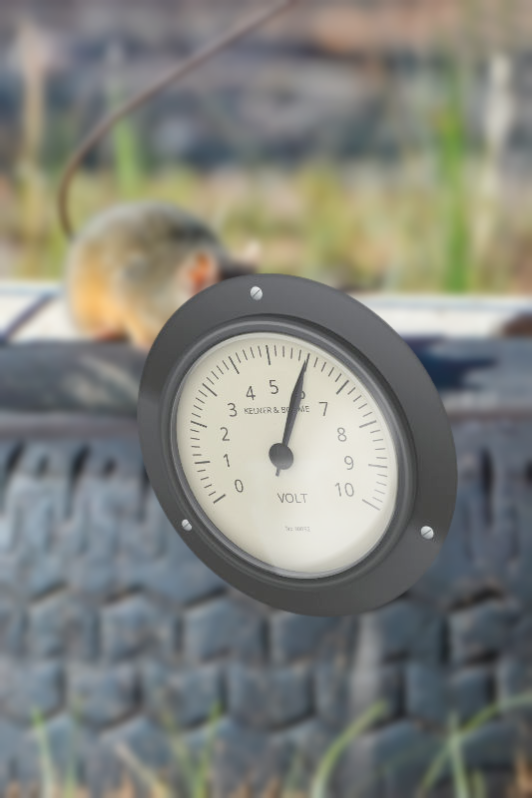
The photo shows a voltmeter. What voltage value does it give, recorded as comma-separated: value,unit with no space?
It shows 6,V
